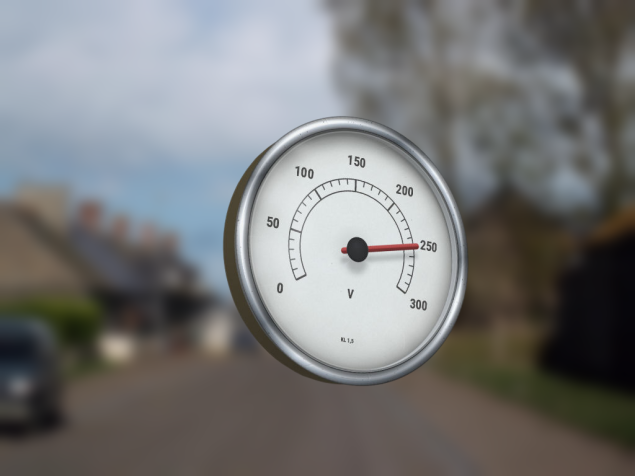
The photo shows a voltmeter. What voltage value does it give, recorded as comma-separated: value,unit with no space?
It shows 250,V
